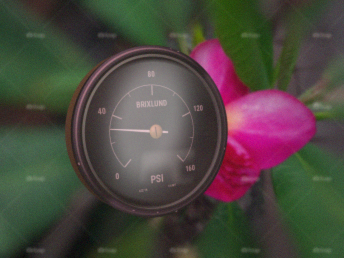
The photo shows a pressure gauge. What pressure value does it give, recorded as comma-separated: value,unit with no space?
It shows 30,psi
